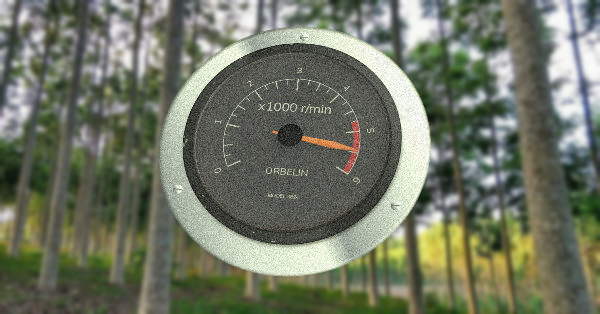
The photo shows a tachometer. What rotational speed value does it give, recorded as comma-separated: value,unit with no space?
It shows 5500,rpm
